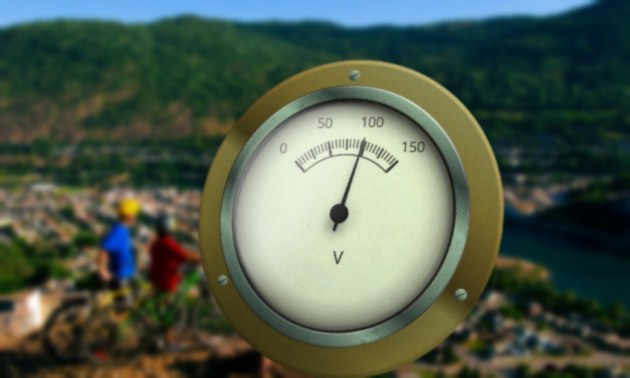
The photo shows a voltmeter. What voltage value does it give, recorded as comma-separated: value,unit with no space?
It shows 100,V
